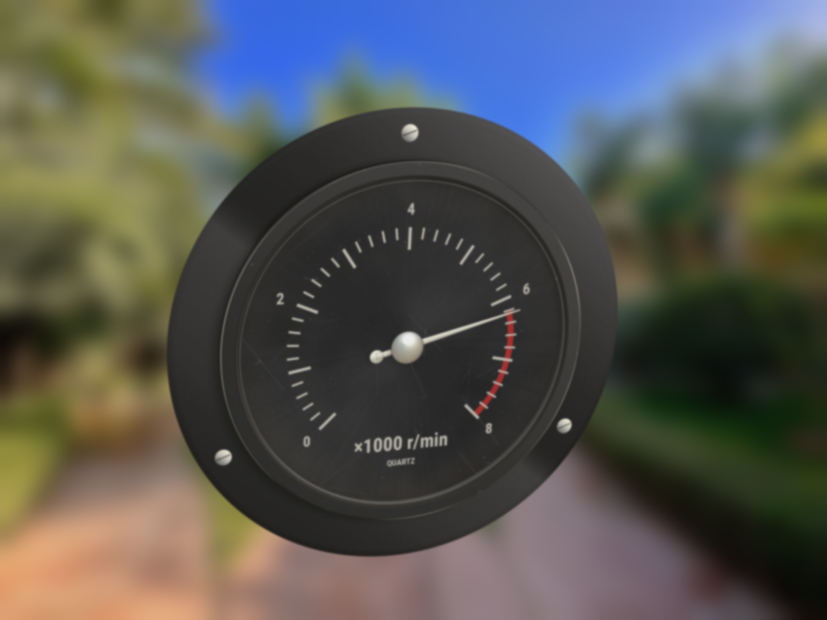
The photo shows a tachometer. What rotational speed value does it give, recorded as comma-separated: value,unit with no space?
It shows 6200,rpm
